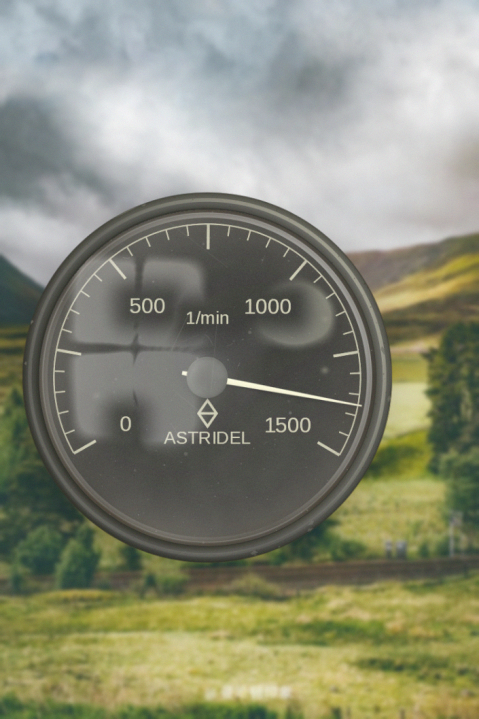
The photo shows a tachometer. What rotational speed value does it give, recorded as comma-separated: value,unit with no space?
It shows 1375,rpm
